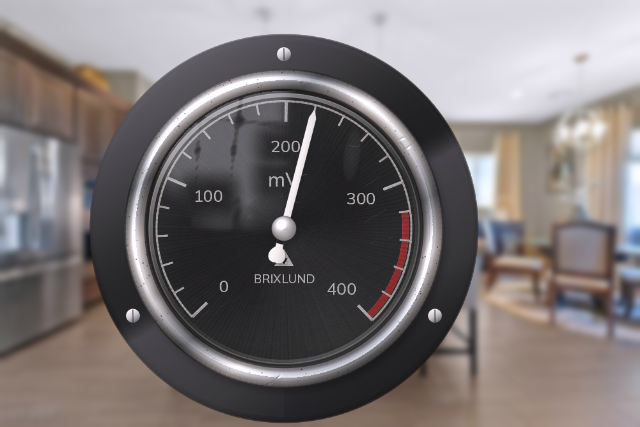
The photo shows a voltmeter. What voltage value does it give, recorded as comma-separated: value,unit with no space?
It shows 220,mV
